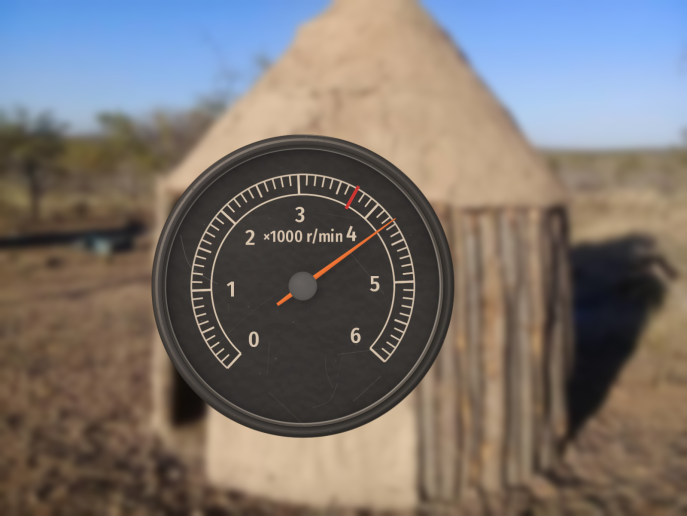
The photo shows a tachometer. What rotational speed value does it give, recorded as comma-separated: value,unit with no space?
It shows 4250,rpm
